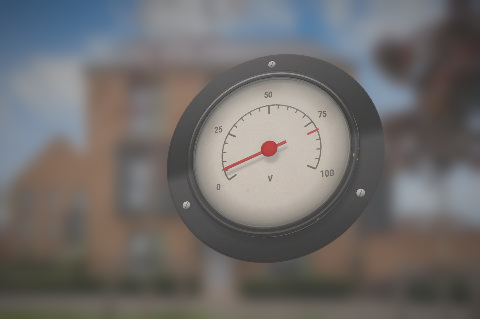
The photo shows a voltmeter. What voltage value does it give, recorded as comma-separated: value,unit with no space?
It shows 5,V
